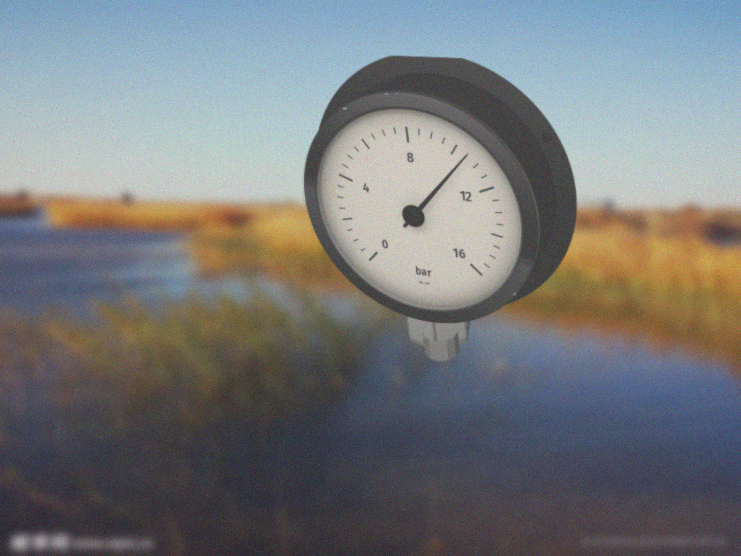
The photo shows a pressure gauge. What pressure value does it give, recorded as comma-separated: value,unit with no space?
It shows 10.5,bar
